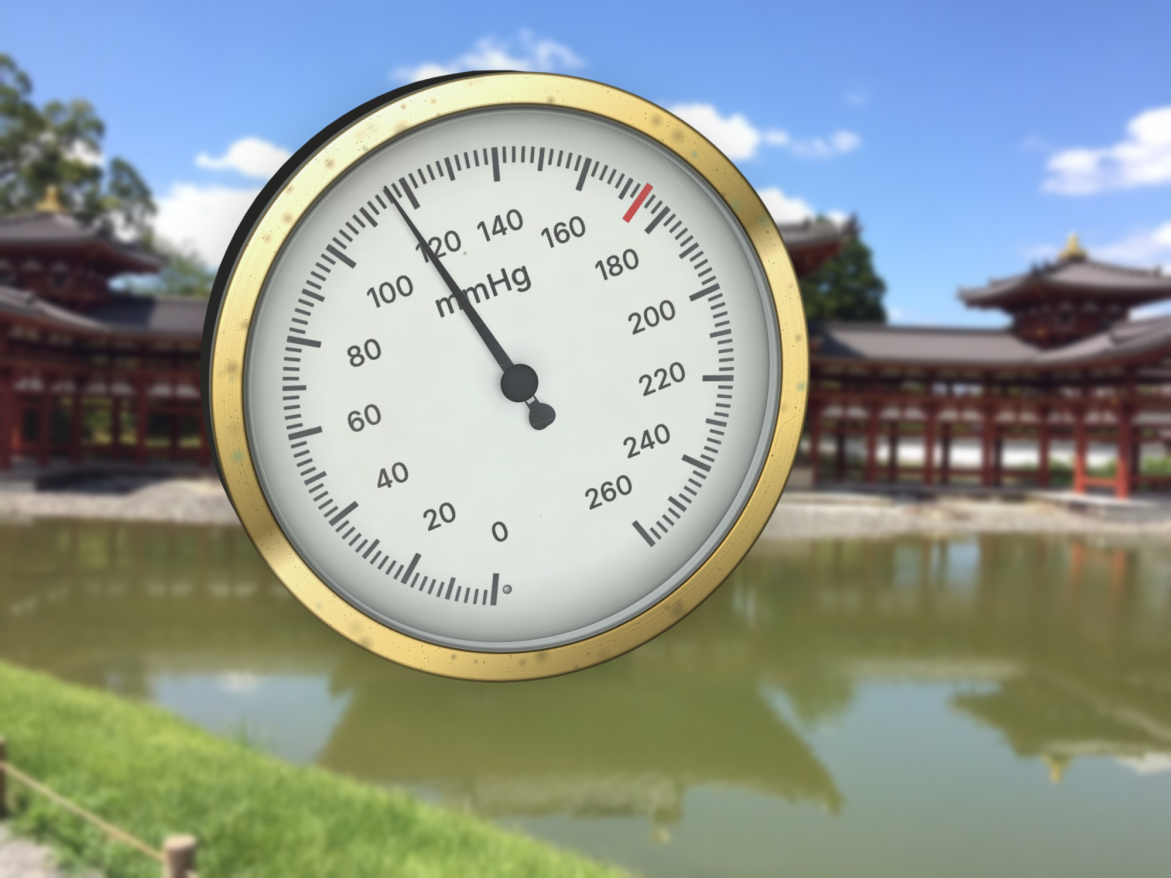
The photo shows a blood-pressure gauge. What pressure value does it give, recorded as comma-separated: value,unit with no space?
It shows 116,mmHg
